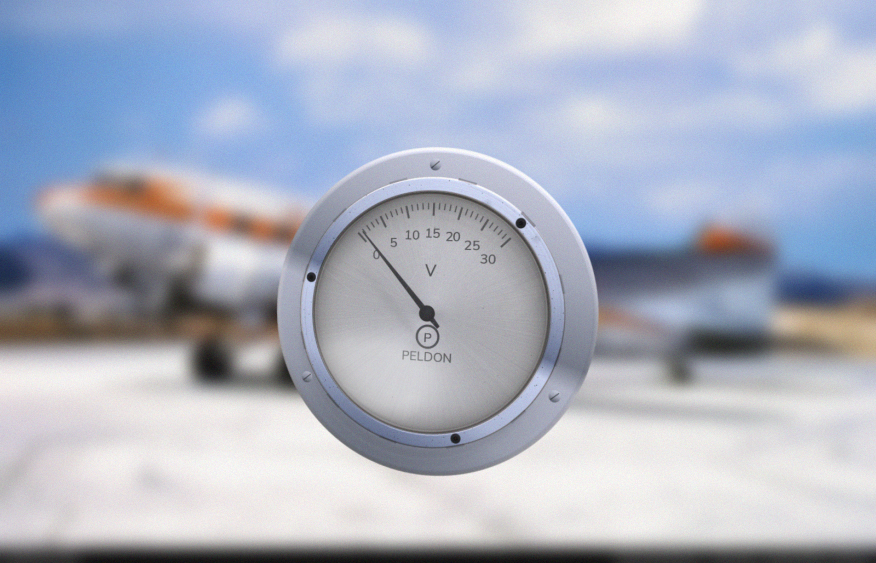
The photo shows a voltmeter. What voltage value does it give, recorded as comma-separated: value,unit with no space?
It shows 1,V
